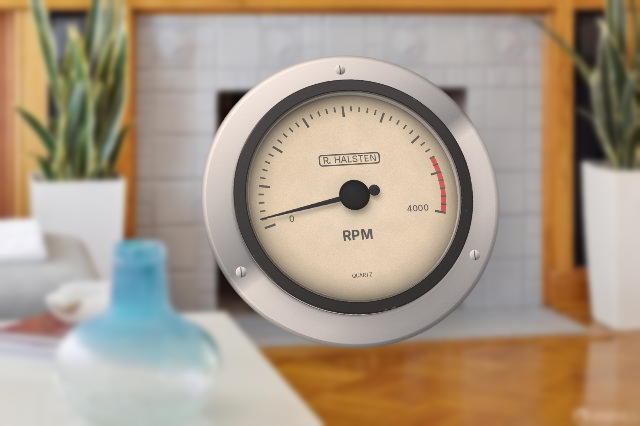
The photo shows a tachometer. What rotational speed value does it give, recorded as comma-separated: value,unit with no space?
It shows 100,rpm
